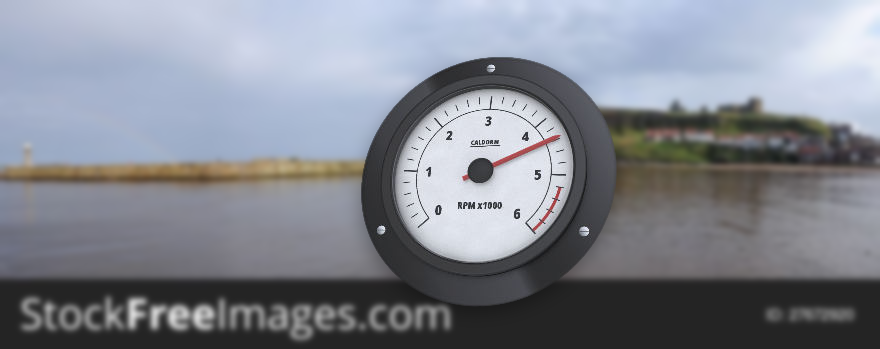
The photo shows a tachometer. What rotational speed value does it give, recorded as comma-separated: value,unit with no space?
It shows 4400,rpm
